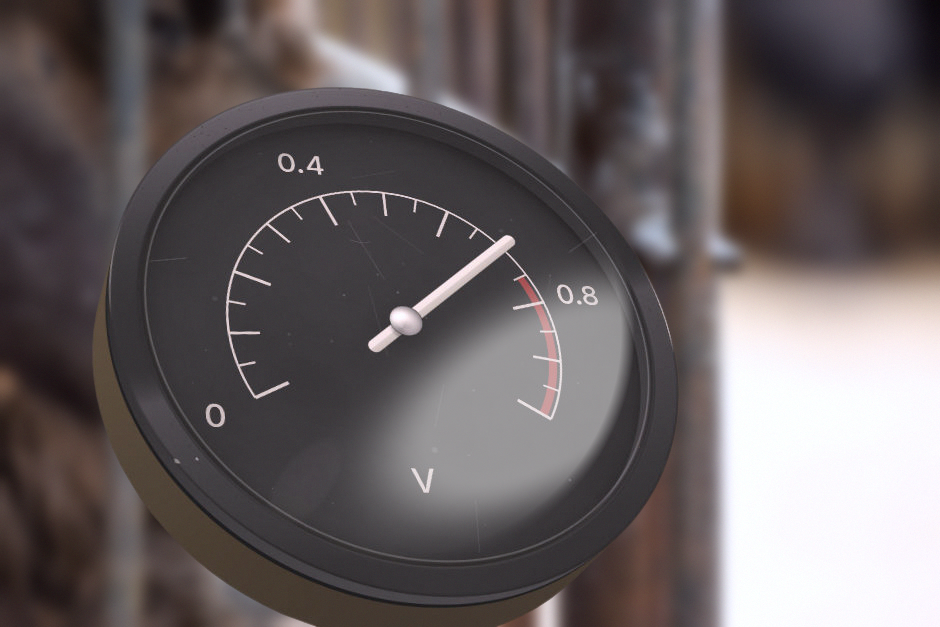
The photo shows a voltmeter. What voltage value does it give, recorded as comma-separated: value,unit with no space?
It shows 0.7,V
